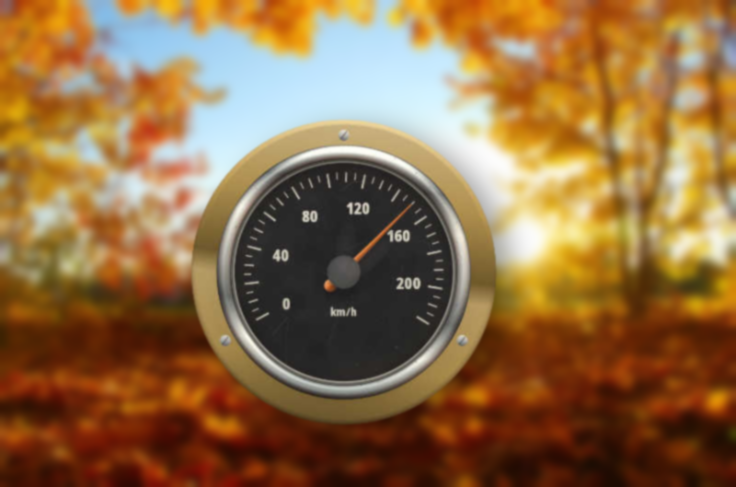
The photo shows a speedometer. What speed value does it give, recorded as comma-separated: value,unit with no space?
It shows 150,km/h
